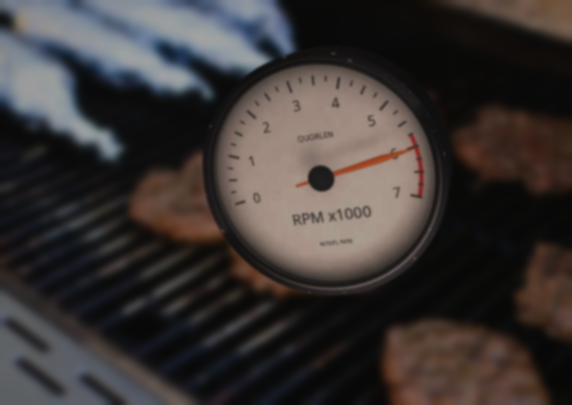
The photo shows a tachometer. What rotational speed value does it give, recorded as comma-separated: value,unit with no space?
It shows 6000,rpm
